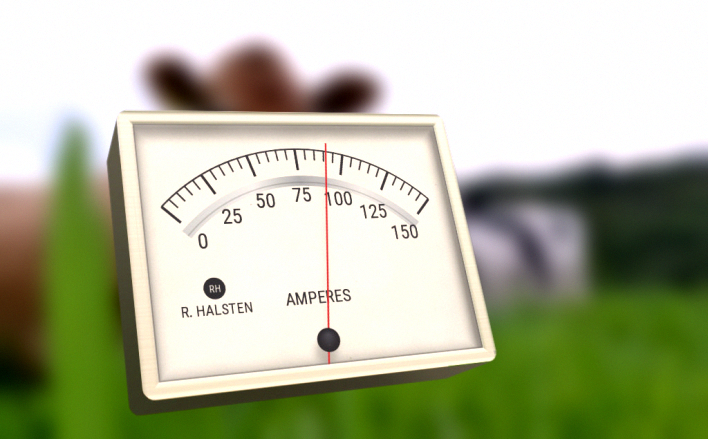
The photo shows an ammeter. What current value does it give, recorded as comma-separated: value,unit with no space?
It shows 90,A
